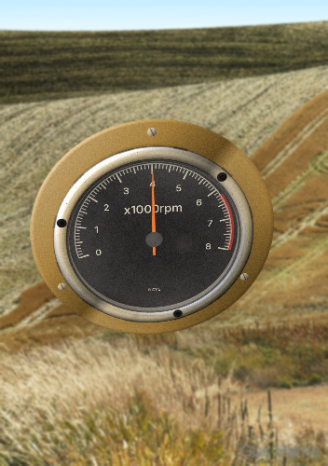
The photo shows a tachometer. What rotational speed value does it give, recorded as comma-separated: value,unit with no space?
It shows 4000,rpm
